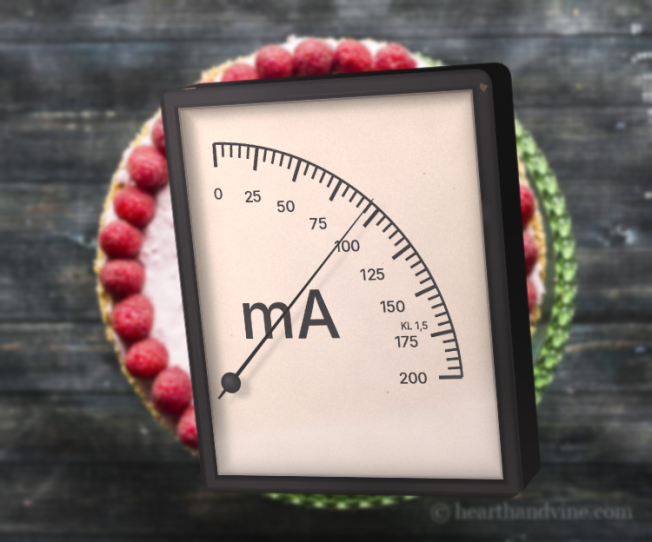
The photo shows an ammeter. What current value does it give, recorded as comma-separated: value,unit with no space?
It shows 95,mA
